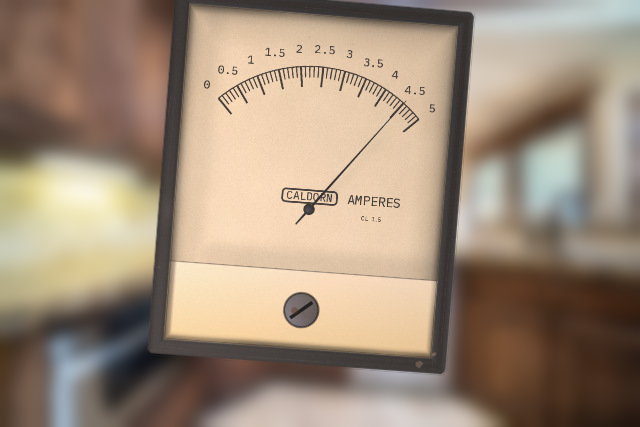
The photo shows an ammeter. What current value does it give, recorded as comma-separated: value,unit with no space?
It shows 4.5,A
